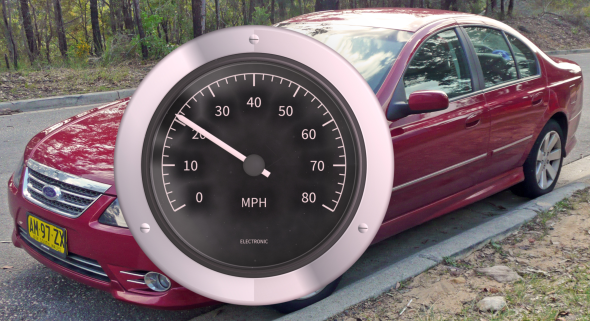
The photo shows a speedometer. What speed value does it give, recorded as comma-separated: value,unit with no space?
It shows 21,mph
